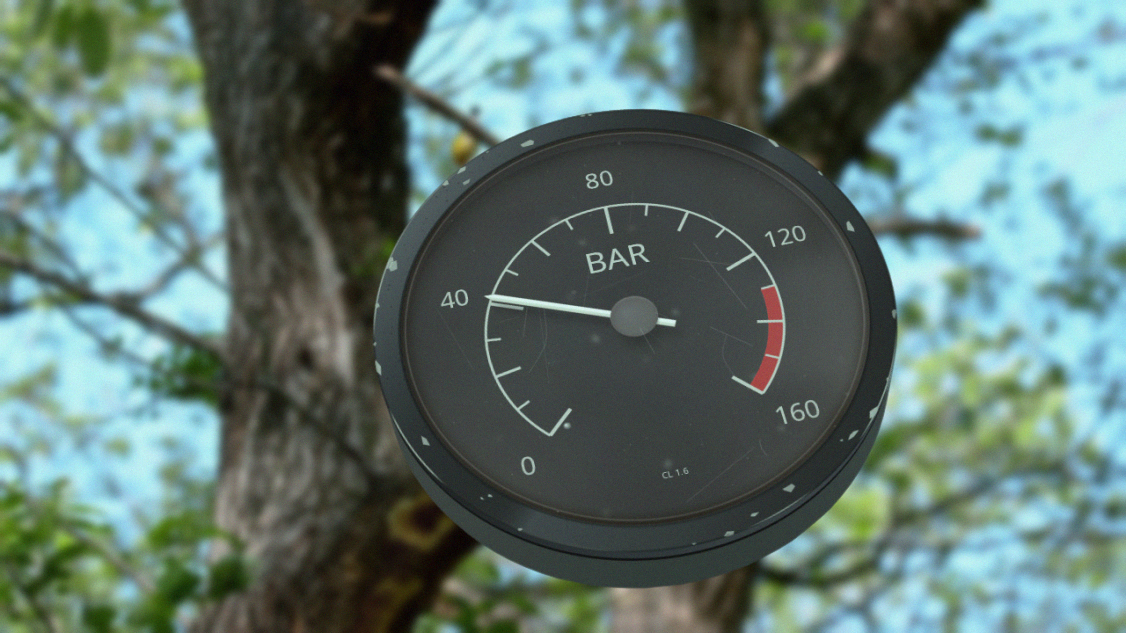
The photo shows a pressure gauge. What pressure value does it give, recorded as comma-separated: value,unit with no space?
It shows 40,bar
